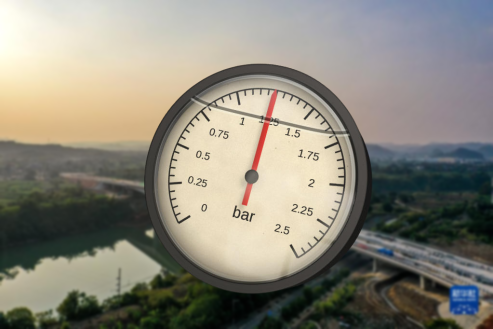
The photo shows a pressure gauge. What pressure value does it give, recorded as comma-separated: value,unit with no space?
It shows 1.25,bar
